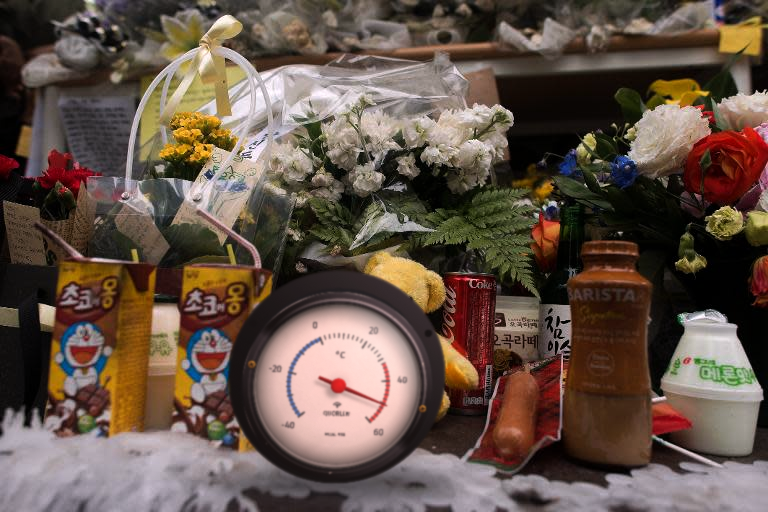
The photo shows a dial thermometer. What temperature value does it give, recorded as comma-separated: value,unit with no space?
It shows 50,°C
